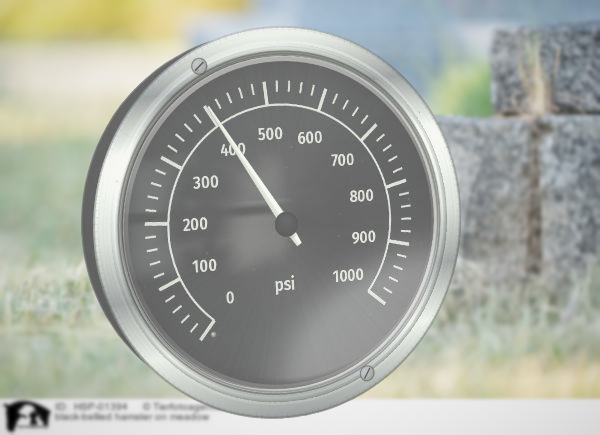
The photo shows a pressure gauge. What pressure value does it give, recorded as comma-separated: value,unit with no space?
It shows 400,psi
